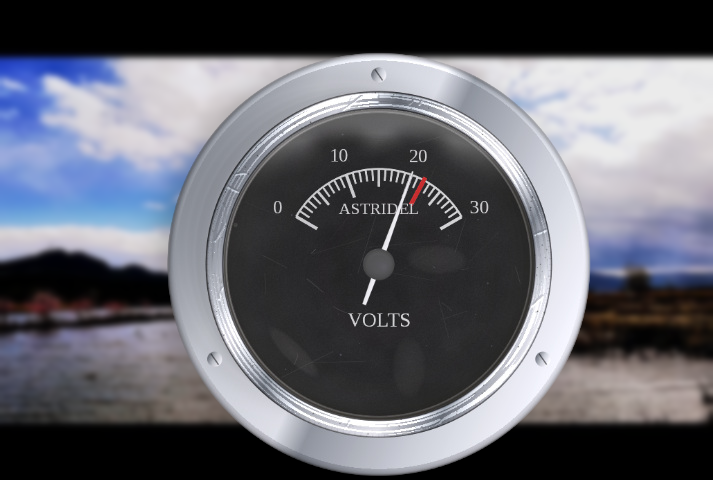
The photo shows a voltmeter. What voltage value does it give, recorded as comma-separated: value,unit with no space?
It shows 20,V
